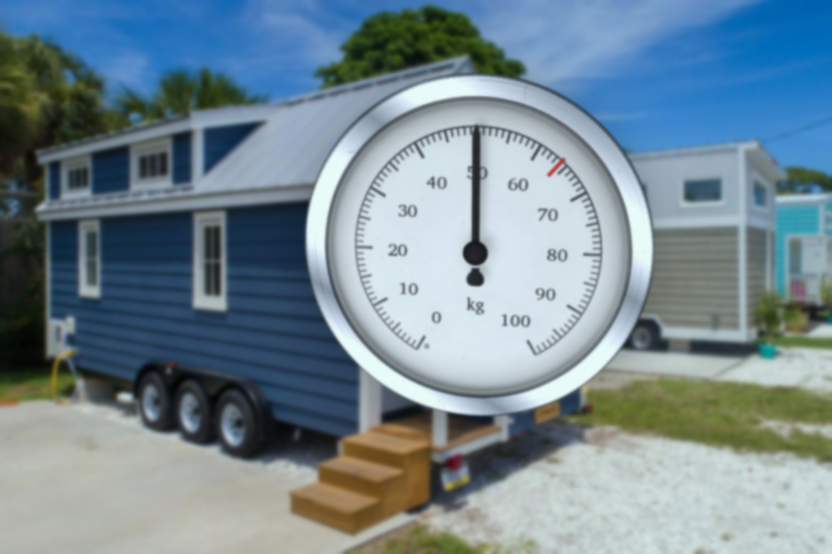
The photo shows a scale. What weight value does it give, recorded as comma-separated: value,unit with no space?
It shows 50,kg
